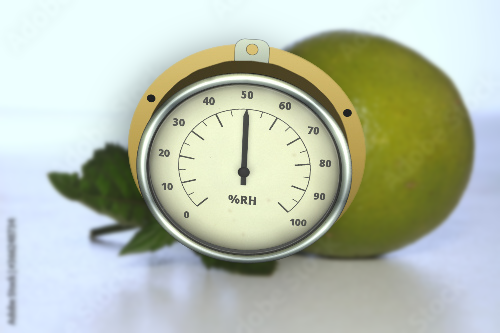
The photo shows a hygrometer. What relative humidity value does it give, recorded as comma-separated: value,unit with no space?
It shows 50,%
